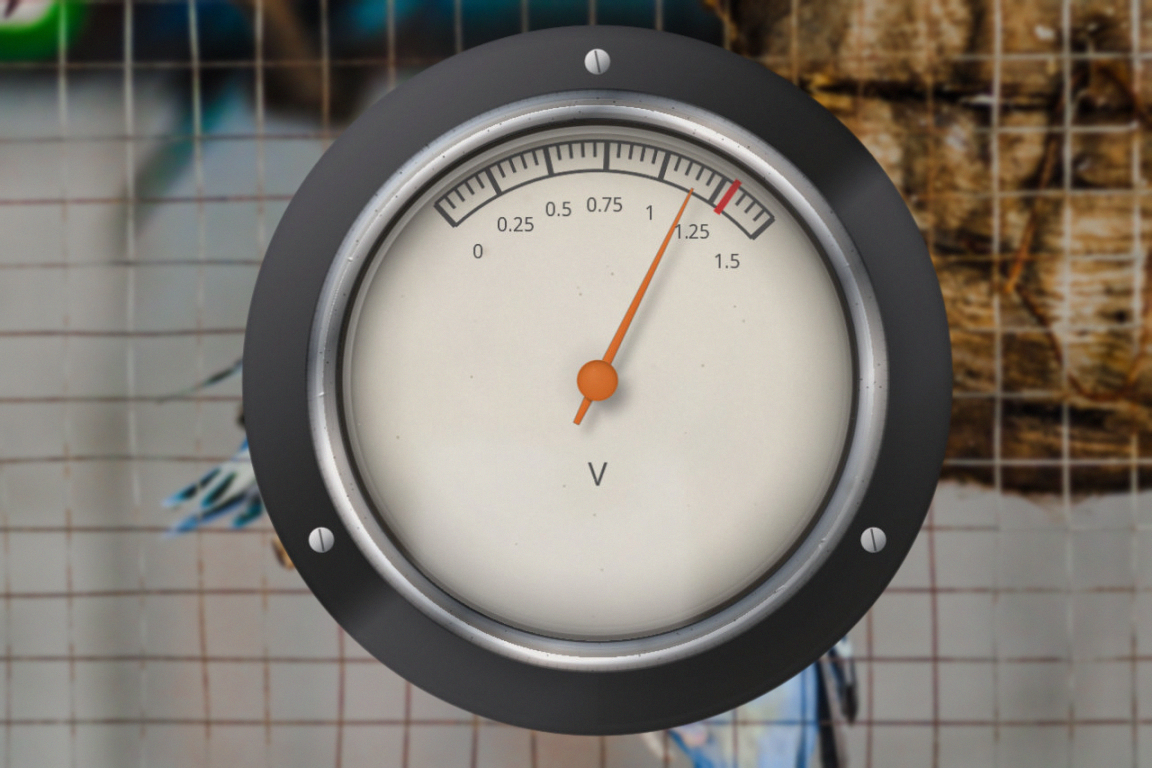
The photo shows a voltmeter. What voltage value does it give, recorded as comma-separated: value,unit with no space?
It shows 1.15,V
